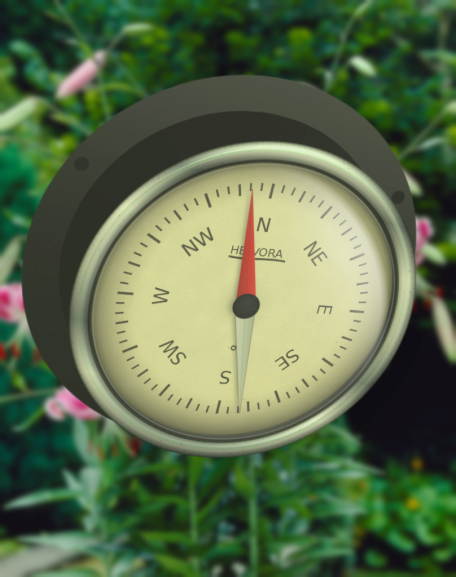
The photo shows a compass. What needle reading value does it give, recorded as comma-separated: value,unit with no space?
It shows 350,°
